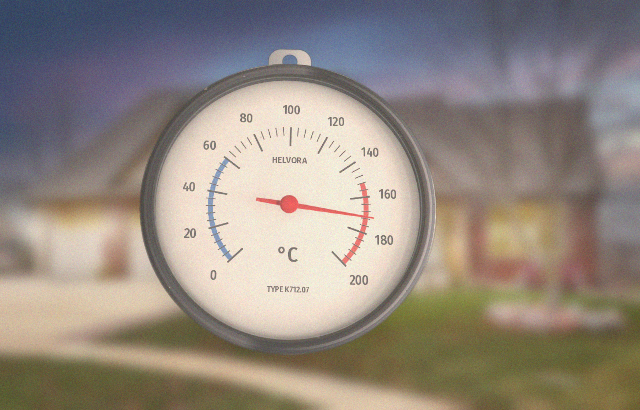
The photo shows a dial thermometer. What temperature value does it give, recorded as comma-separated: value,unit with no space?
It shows 172,°C
